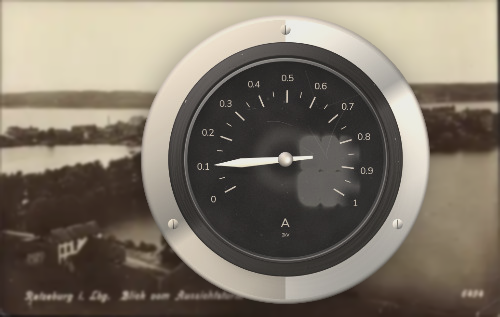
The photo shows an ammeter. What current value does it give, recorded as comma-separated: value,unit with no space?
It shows 0.1,A
